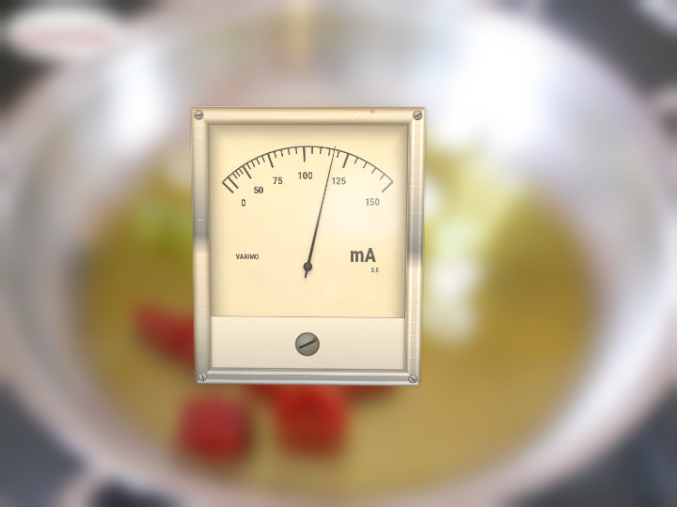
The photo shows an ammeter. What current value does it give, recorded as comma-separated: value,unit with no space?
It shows 117.5,mA
